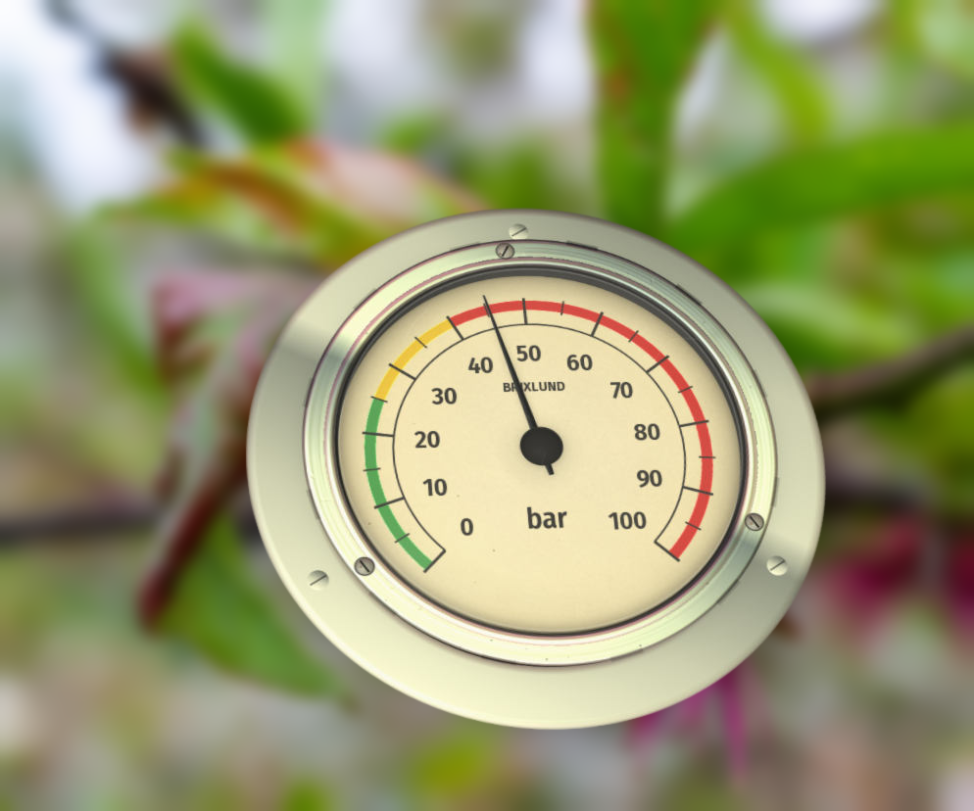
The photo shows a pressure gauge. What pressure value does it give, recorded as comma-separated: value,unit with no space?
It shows 45,bar
